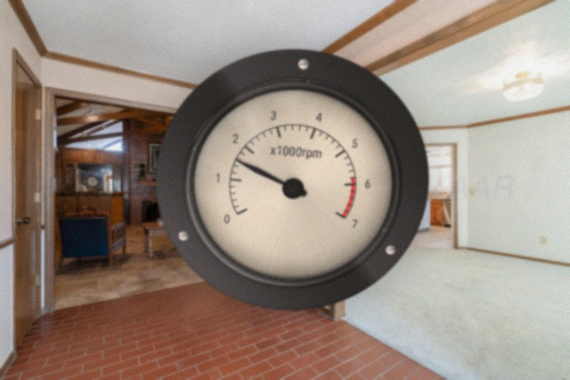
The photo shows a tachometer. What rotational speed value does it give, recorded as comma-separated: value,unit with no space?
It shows 1600,rpm
